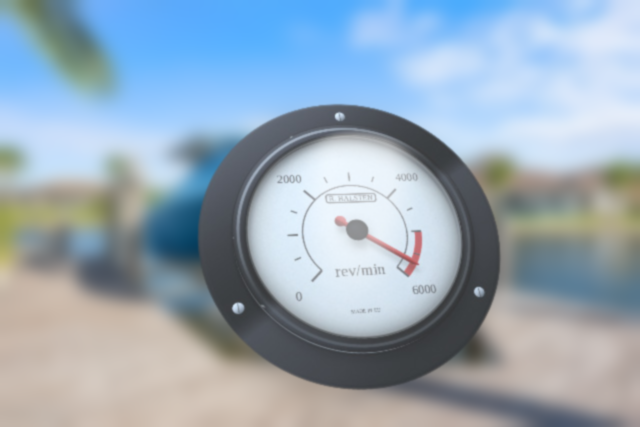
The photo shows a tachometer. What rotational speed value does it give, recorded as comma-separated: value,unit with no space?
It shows 5750,rpm
